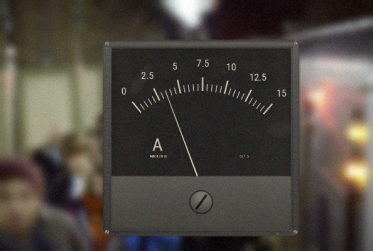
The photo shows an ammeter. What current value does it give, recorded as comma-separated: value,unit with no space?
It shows 3.5,A
